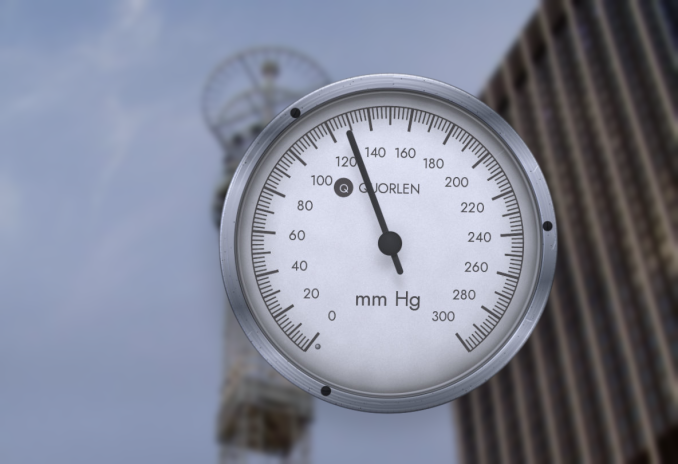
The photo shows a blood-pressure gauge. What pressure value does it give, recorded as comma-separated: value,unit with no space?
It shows 128,mmHg
